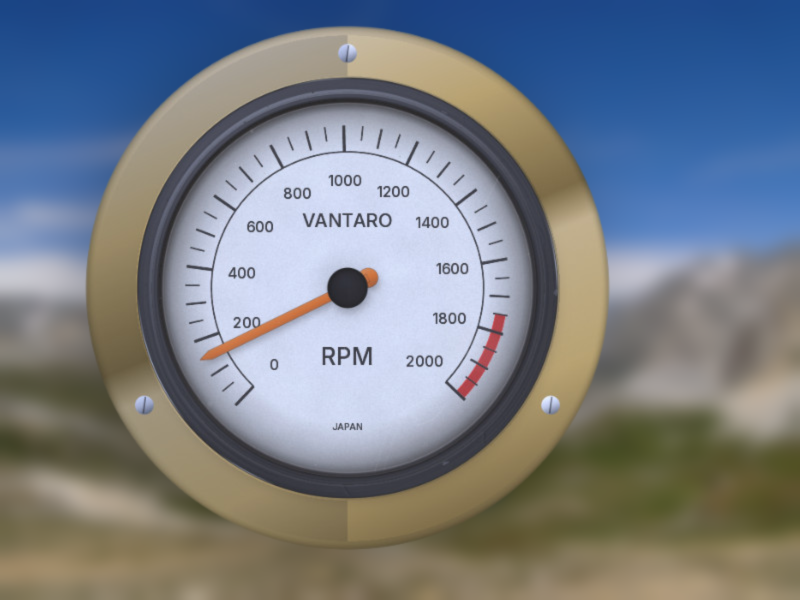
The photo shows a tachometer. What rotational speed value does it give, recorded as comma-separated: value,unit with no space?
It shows 150,rpm
